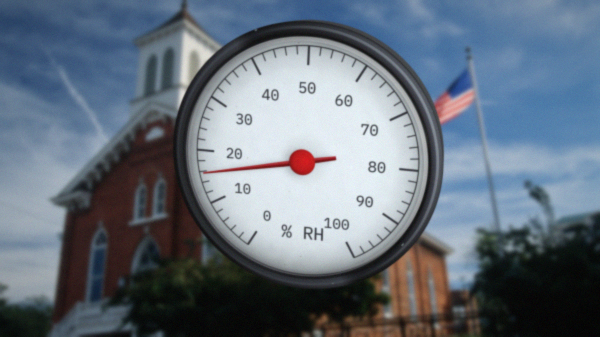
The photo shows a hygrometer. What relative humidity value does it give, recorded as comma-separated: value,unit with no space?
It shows 16,%
